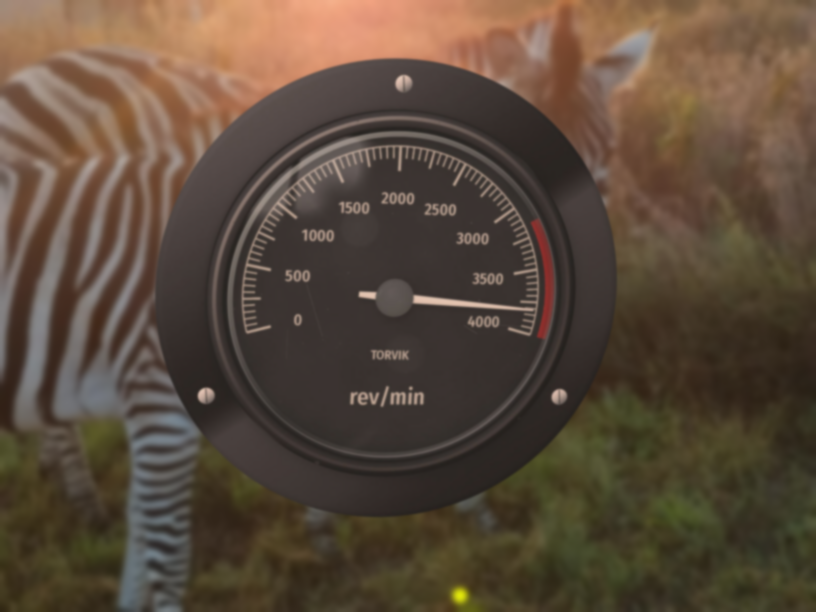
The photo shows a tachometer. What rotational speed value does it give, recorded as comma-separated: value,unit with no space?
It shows 3800,rpm
